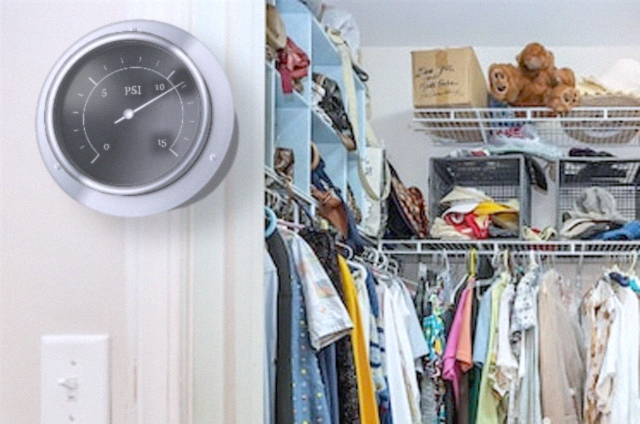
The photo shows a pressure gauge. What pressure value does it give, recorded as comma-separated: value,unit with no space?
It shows 11,psi
